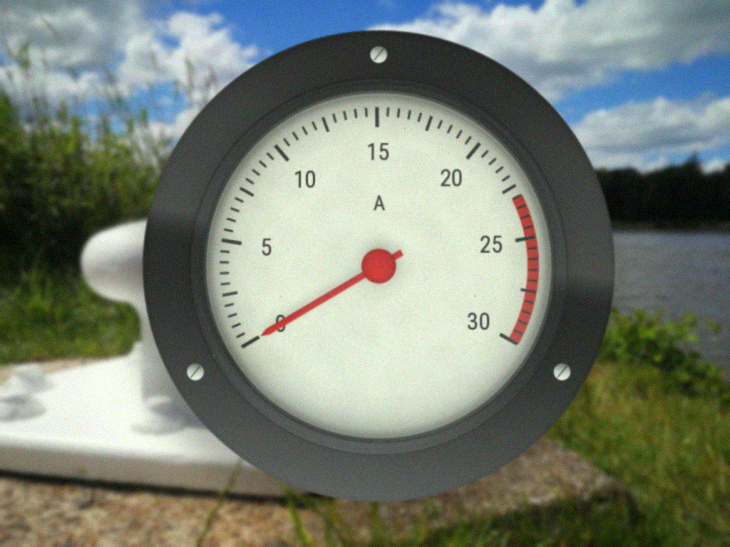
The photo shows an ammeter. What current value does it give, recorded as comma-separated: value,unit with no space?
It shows 0,A
